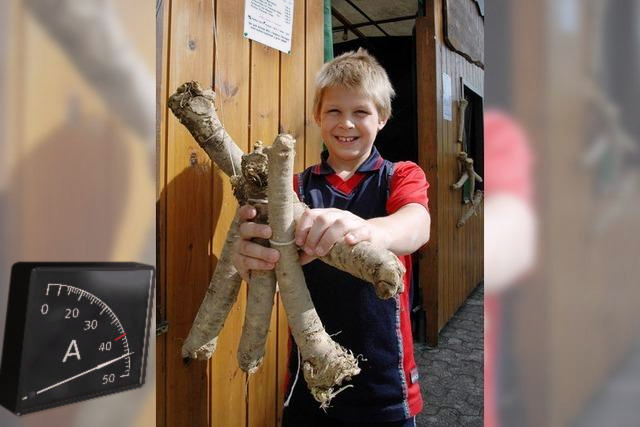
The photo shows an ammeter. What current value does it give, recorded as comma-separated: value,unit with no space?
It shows 45,A
